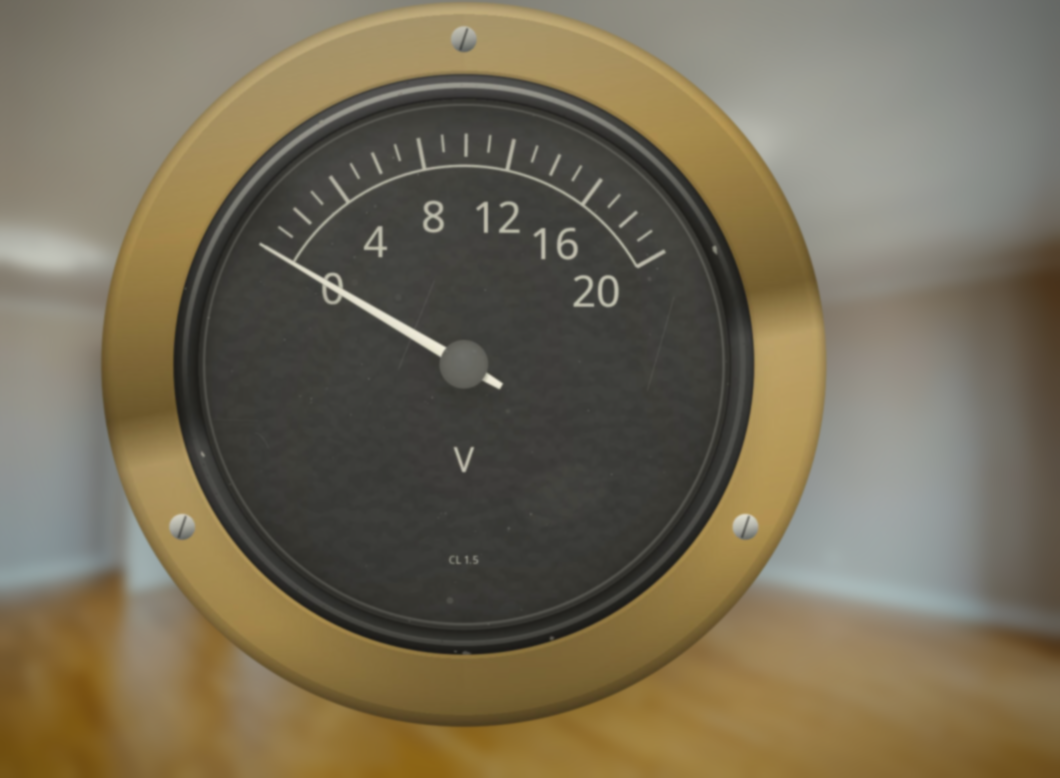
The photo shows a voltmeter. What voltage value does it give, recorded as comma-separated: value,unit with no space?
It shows 0,V
